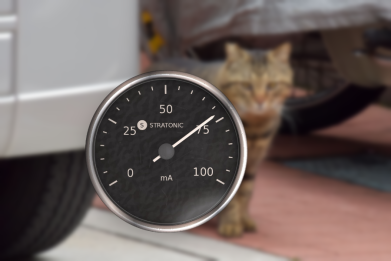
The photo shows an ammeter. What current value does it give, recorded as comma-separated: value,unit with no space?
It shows 72.5,mA
